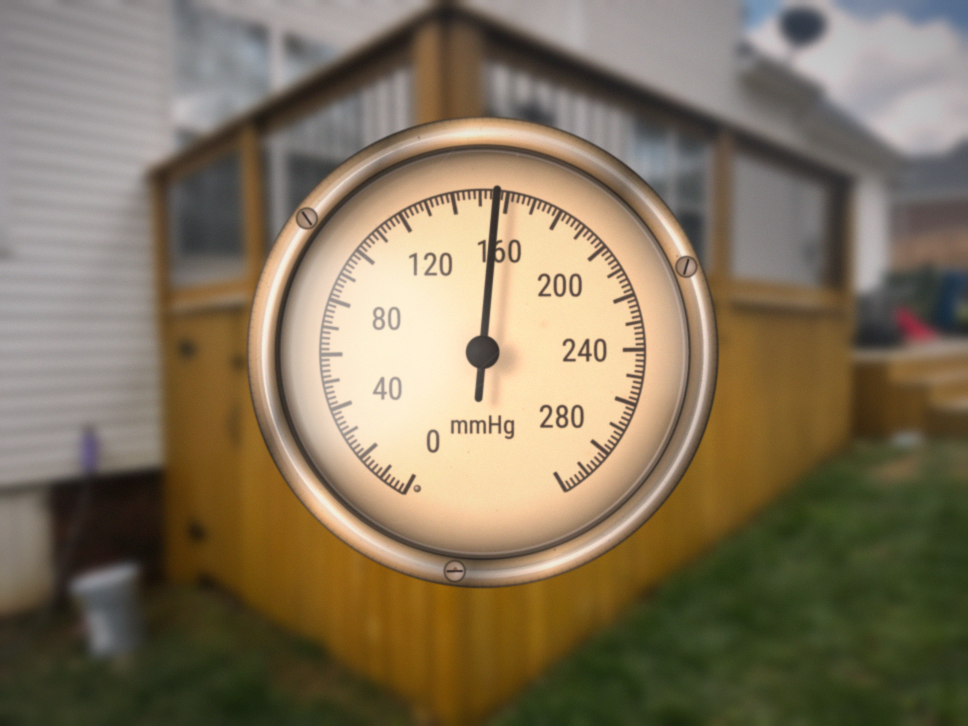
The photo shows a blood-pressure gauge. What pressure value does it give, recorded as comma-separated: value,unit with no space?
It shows 156,mmHg
